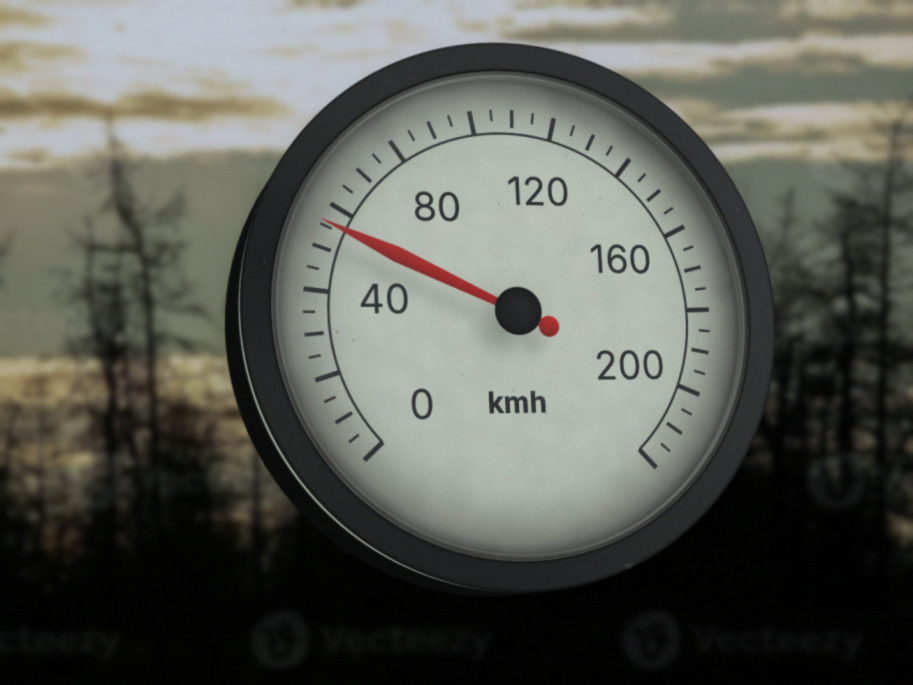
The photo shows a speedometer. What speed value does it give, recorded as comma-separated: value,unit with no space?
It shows 55,km/h
